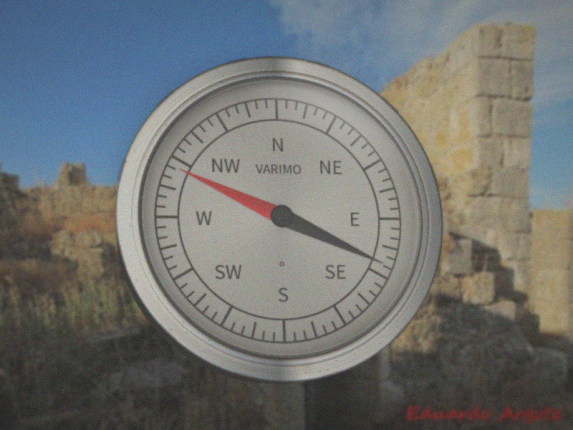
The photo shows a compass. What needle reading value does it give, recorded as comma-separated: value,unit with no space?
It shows 295,°
